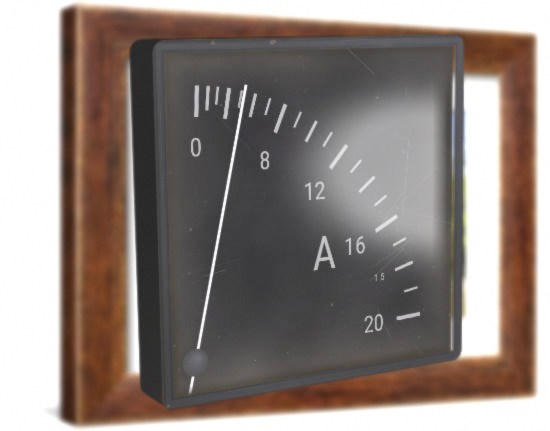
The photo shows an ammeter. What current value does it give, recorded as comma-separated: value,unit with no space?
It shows 5,A
